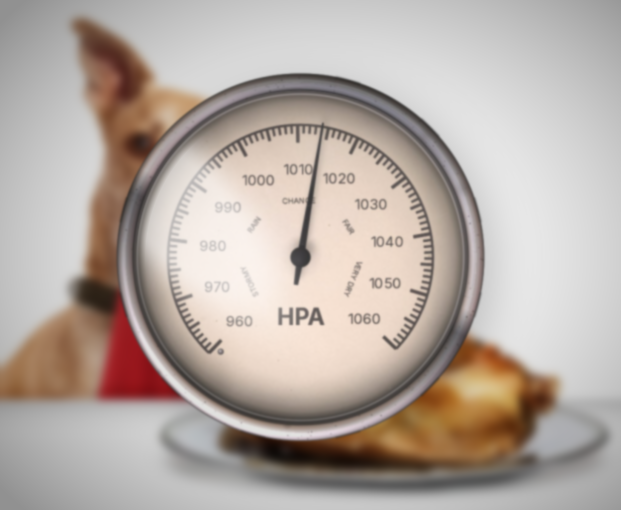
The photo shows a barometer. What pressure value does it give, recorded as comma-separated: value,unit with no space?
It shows 1014,hPa
